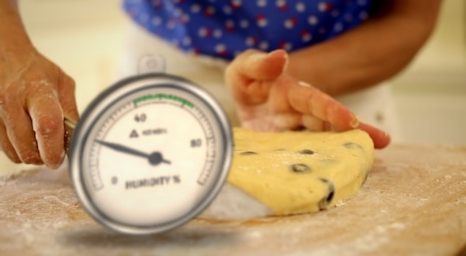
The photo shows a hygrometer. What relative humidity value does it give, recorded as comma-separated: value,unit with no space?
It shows 20,%
